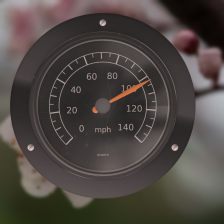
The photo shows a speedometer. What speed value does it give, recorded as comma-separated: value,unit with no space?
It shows 102.5,mph
